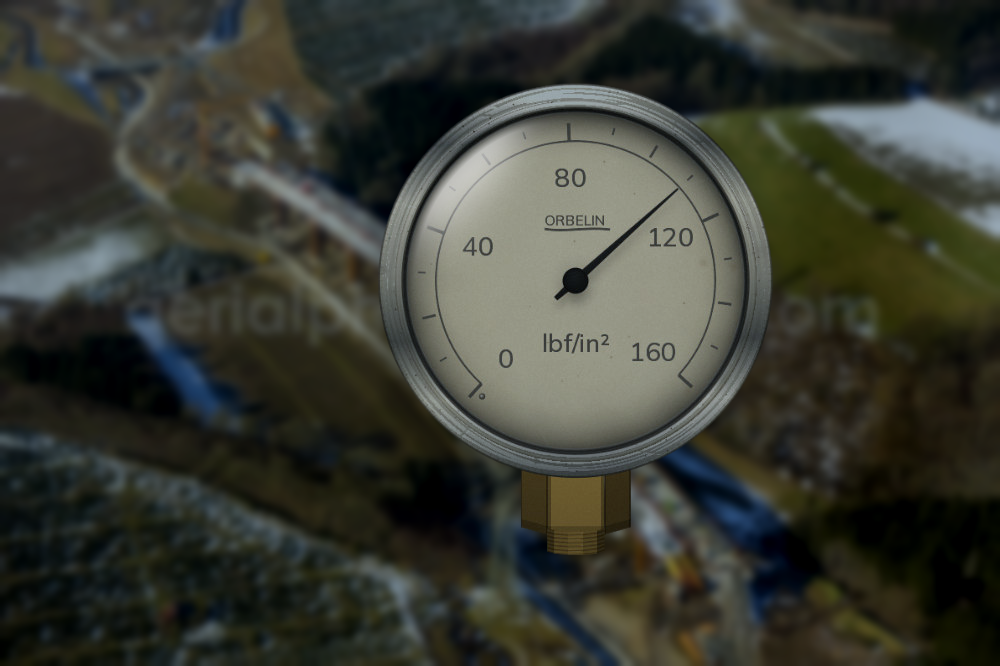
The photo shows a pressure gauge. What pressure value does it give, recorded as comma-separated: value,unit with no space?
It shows 110,psi
